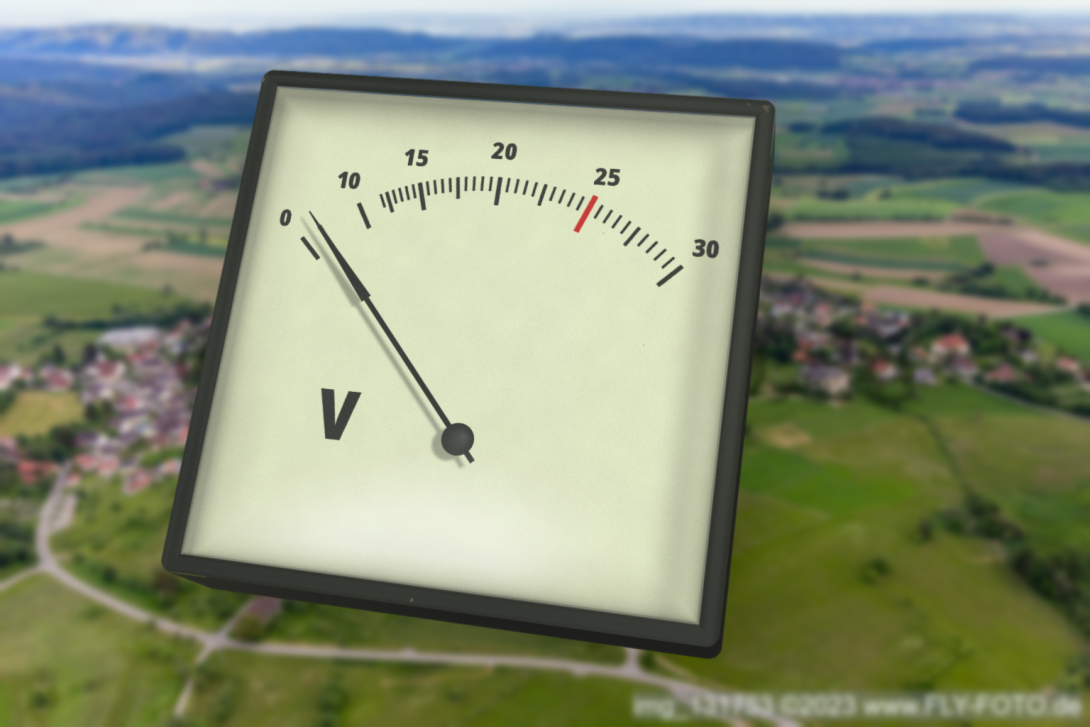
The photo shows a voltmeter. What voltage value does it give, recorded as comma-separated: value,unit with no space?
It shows 5,V
